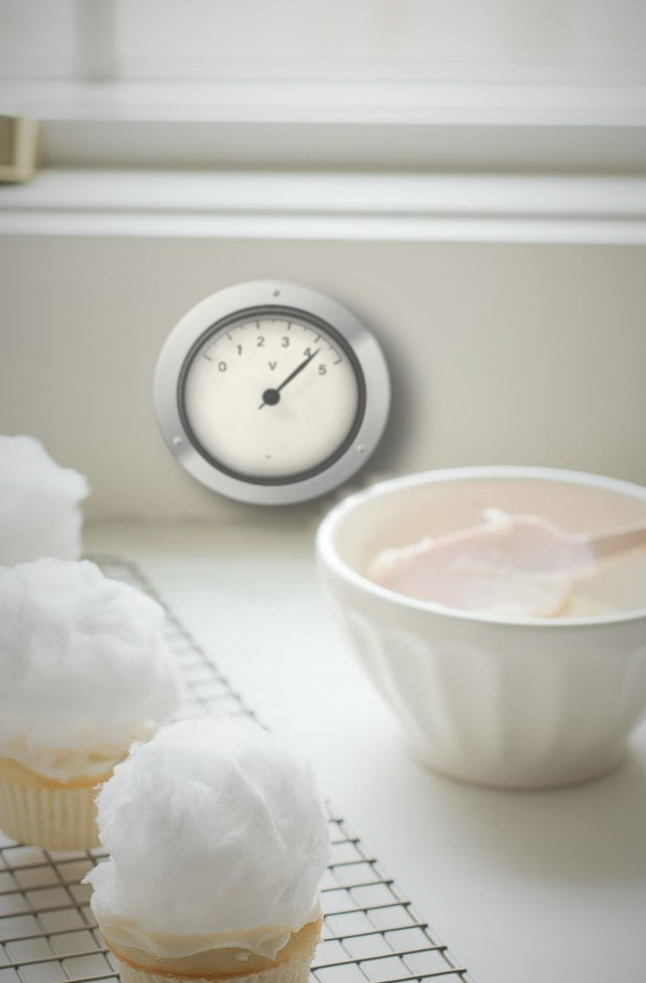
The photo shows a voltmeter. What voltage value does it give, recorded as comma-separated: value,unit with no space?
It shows 4.25,V
